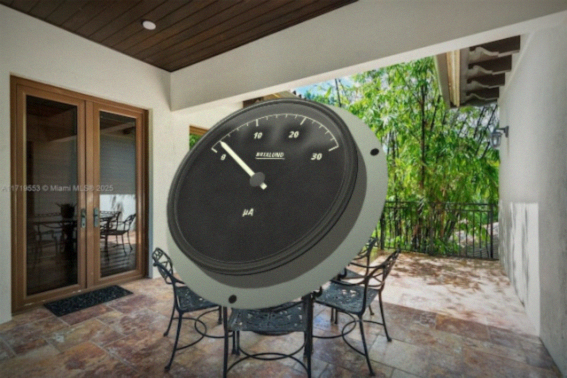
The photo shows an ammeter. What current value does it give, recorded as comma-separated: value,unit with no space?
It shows 2,µA
